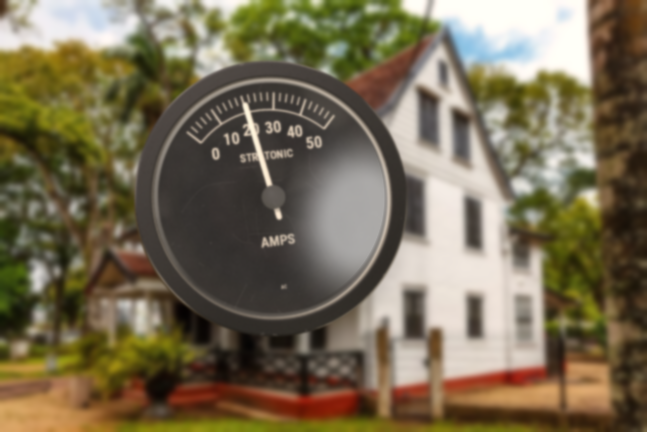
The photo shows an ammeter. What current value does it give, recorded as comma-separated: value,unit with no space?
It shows 20,A
